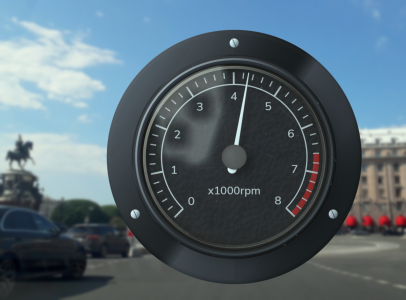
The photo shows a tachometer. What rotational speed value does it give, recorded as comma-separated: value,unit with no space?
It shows 4300,rpm
